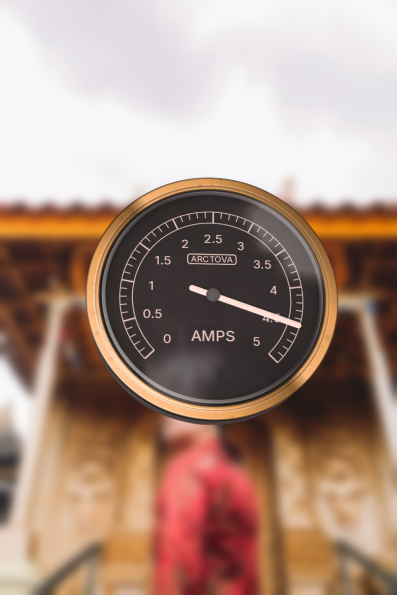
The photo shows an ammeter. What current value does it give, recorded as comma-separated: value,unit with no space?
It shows 4.5,A
